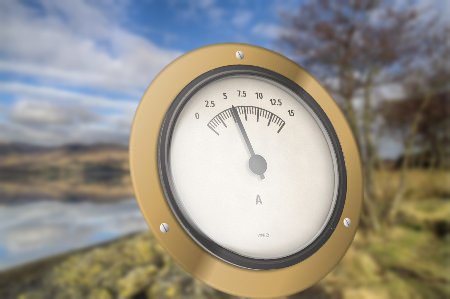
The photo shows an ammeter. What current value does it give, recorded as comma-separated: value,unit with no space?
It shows 5,A
